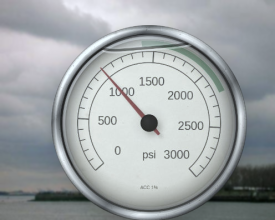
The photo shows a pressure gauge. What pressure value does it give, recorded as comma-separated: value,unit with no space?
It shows 1000,psi
